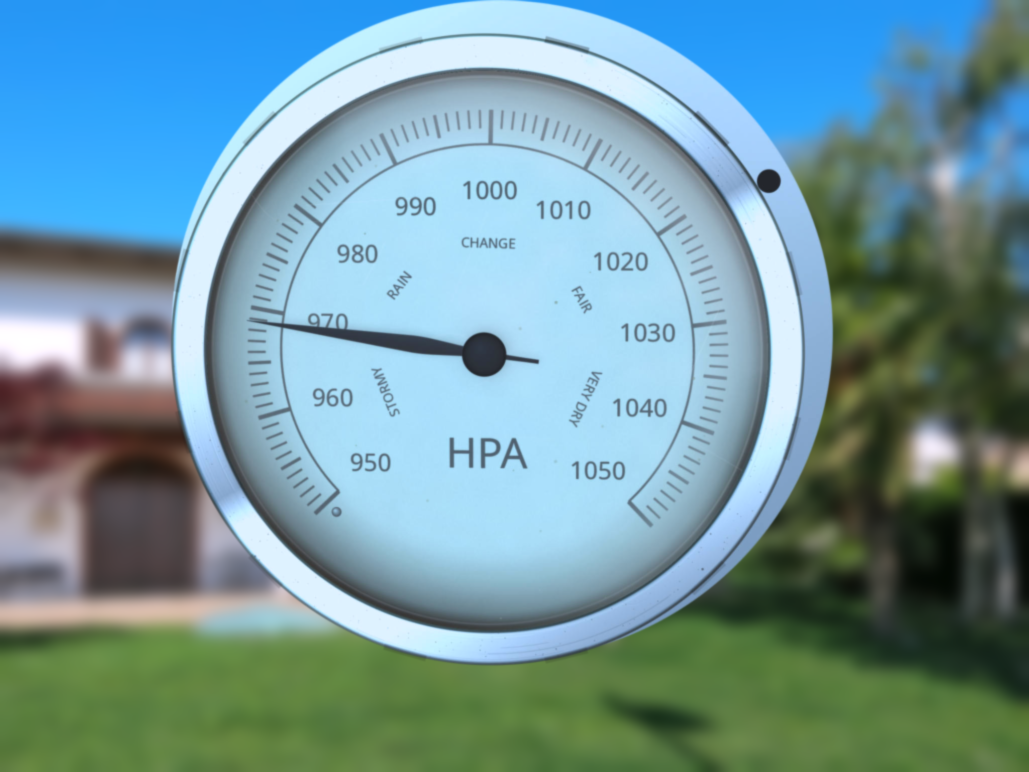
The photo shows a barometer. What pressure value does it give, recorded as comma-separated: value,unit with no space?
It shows 969,hPa
